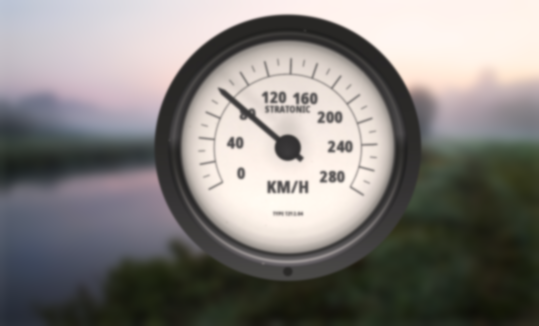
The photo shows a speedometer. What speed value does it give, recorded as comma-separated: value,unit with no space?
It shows 80,km/h
